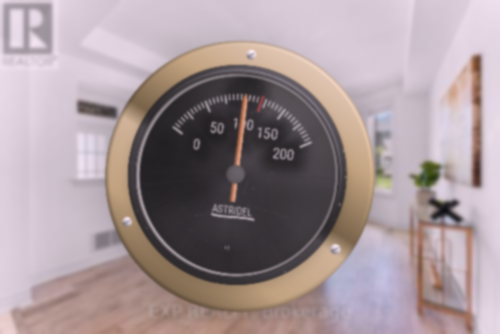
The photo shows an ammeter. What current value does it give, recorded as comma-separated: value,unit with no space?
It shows 100,A
